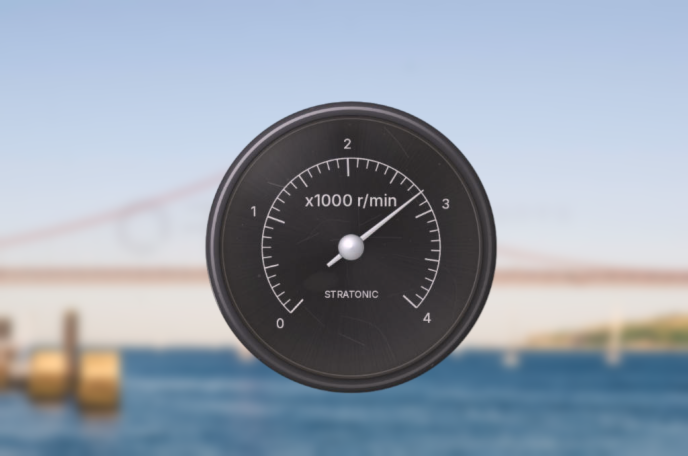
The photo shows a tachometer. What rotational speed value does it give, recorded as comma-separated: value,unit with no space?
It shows 2800,rpm
